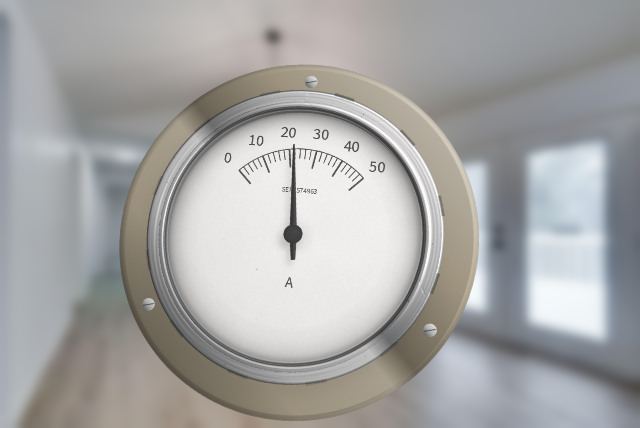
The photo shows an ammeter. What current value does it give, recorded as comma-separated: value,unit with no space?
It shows 22,A
